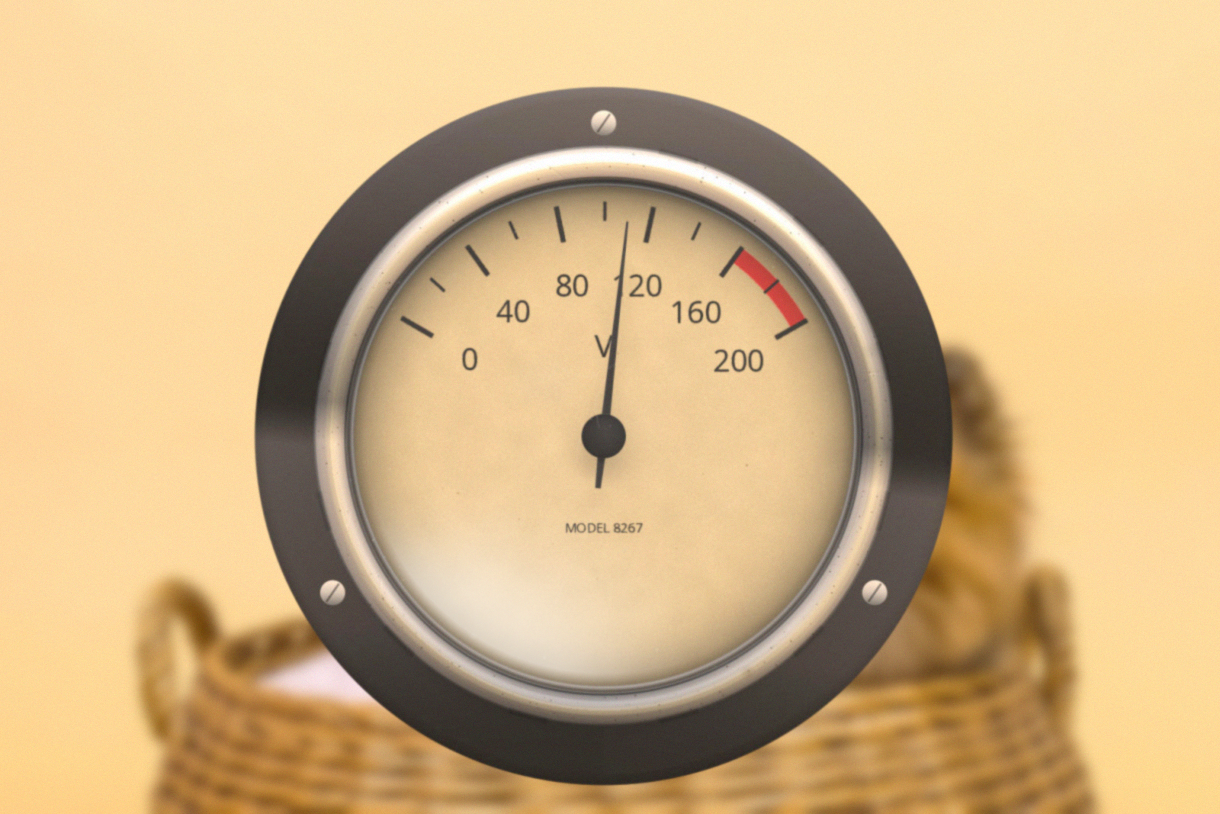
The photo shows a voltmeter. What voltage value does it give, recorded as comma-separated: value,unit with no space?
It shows 110,V
